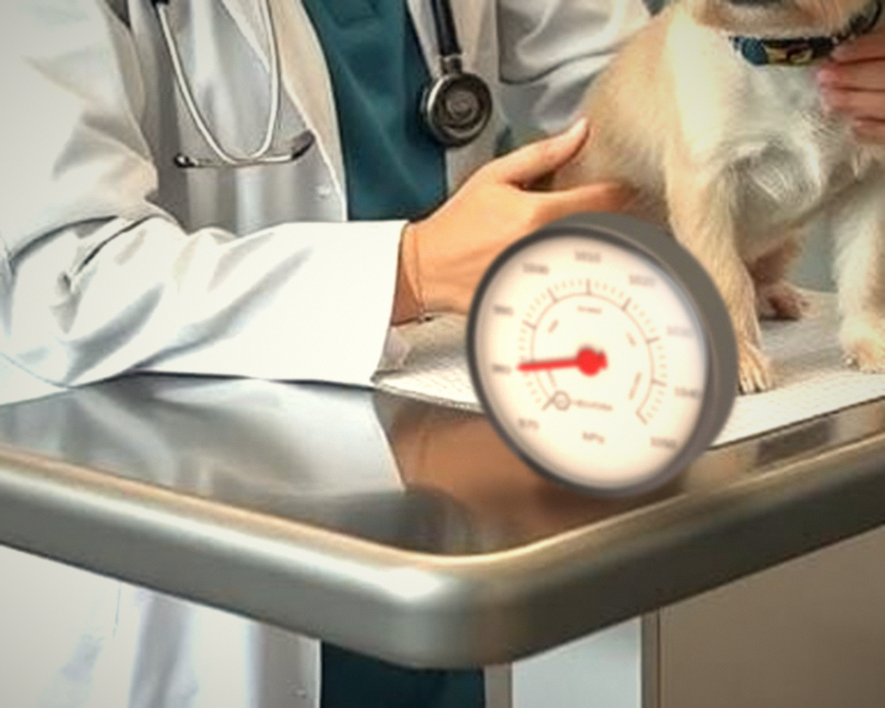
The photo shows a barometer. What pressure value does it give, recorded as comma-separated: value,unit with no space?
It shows 980,hPa
